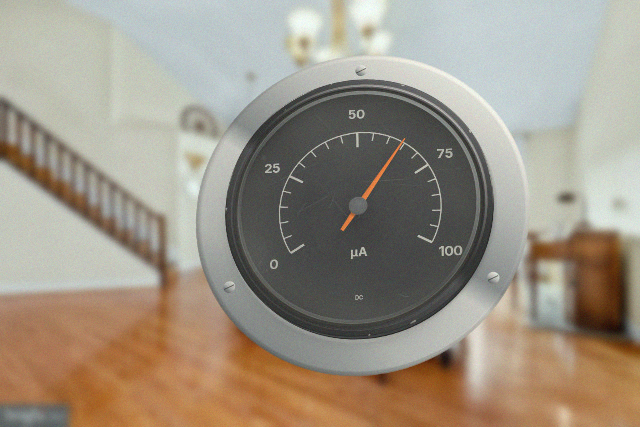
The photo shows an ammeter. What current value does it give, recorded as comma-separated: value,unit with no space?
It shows 65,µA
